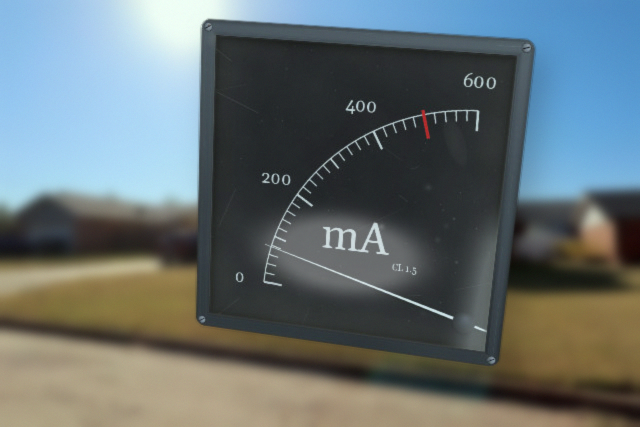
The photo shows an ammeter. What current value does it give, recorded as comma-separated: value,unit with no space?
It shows 80,mA
